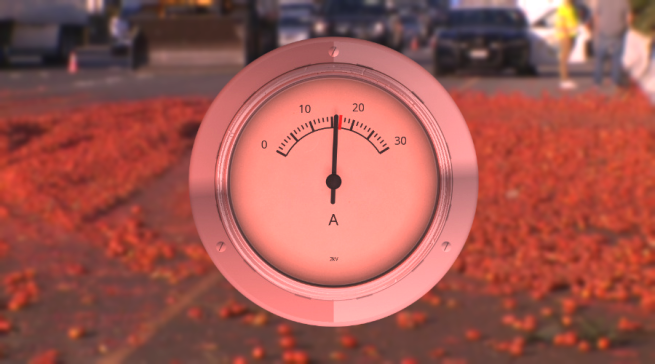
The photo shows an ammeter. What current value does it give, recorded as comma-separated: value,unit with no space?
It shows 16,A
